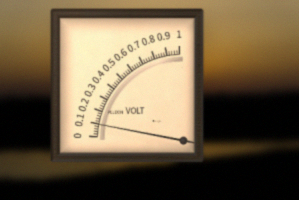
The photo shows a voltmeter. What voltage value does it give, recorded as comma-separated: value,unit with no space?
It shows 0.1,V
